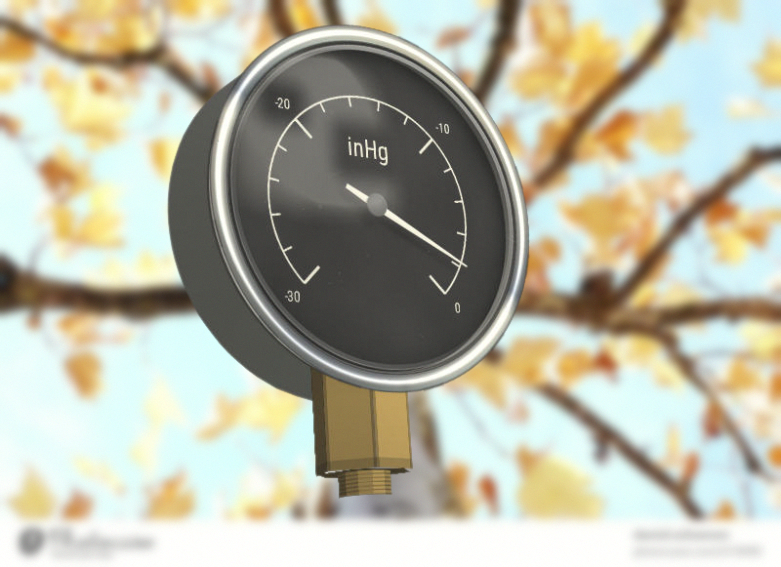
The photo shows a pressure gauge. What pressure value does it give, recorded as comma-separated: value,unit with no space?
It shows -2,inHg
